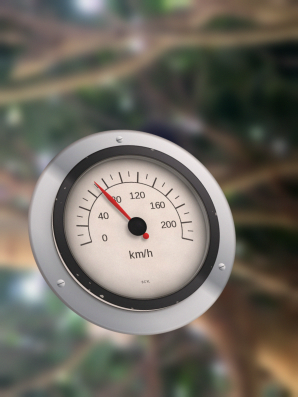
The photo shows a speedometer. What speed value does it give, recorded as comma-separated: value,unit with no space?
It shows 70,km/h
